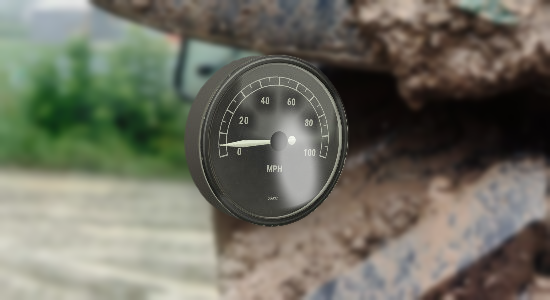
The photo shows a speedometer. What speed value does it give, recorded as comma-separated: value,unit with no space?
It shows 5,mph
